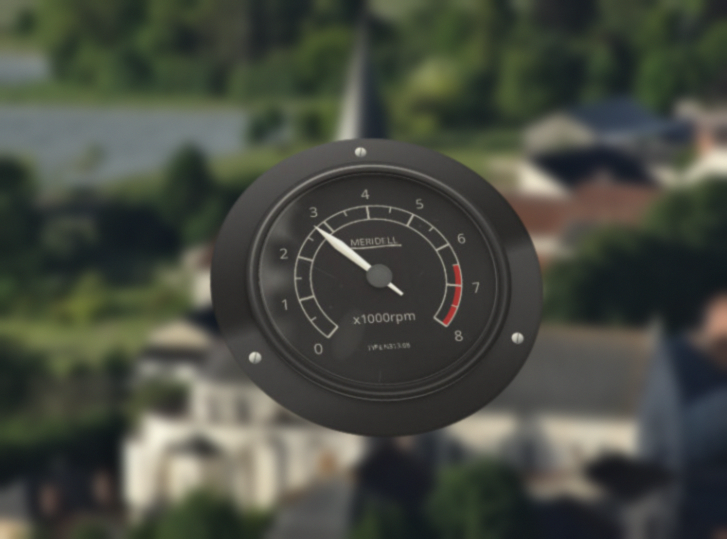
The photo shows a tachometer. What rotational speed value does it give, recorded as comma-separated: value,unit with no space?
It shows 2750,rpm
